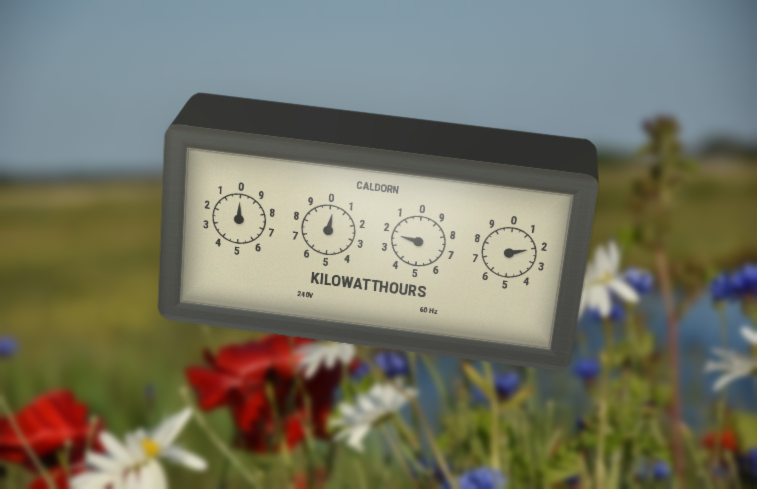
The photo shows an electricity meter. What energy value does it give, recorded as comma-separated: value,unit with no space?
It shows 22,kWh
